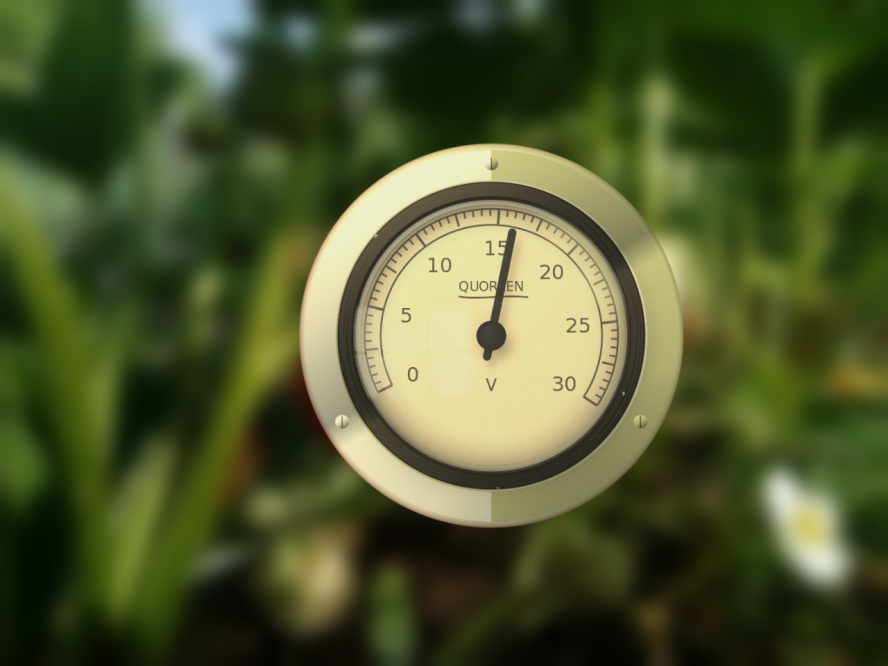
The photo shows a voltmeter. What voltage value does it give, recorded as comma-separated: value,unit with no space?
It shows 16,V
